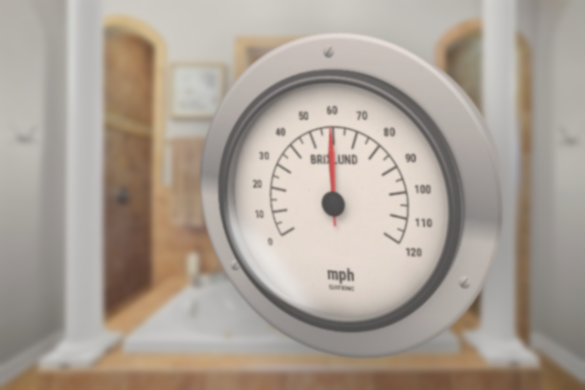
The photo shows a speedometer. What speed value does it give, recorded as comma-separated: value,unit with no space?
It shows 60,mph
